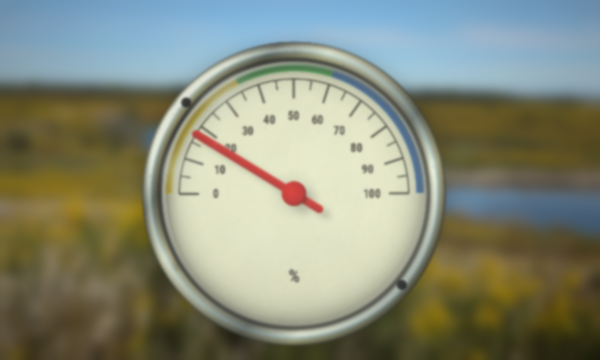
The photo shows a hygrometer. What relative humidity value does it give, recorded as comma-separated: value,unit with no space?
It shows 17.5,%
